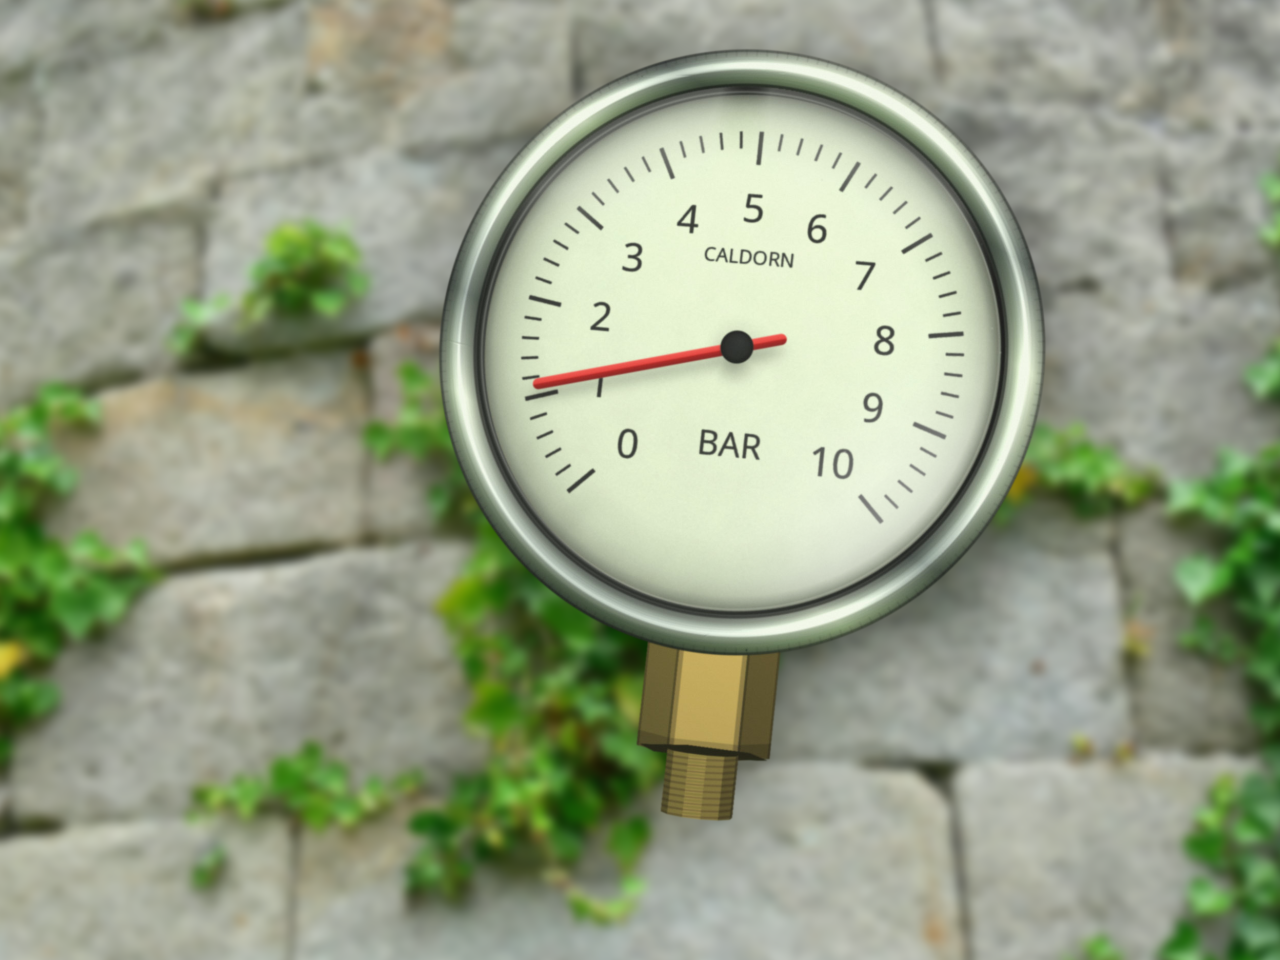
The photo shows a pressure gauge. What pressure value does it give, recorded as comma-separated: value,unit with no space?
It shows 1.1,bar
